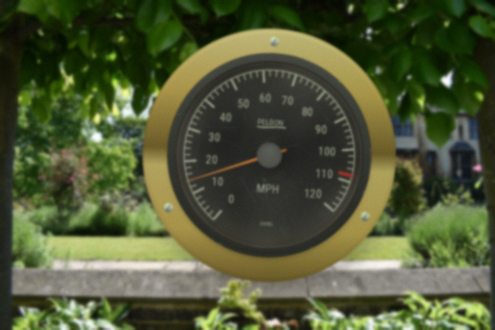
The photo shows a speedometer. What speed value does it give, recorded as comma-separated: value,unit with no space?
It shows 14,mph
